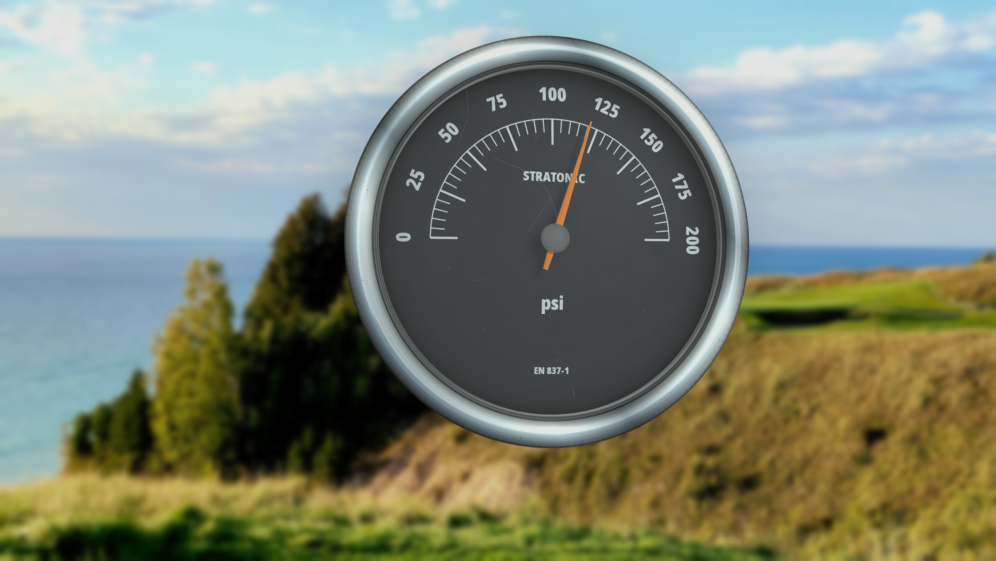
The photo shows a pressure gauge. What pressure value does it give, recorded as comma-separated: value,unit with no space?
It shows 120,psi
